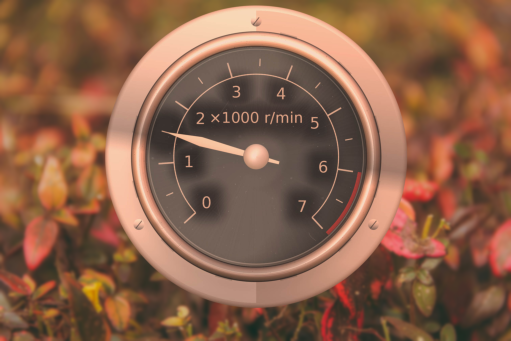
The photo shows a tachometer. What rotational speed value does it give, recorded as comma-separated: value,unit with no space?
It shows 1500,rpm
